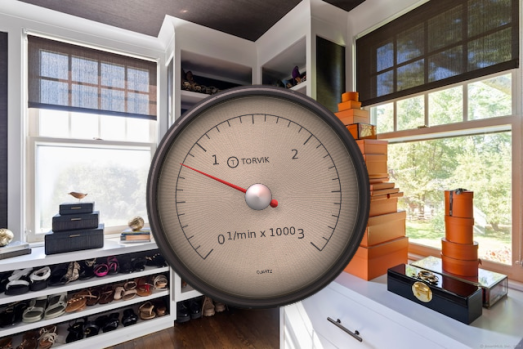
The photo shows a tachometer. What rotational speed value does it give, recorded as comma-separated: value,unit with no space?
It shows 800,rpm
